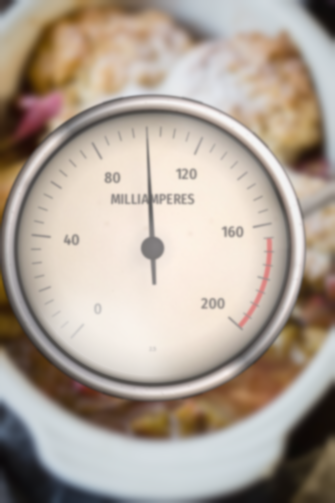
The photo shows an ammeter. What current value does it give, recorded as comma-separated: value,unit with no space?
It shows 100,mA
